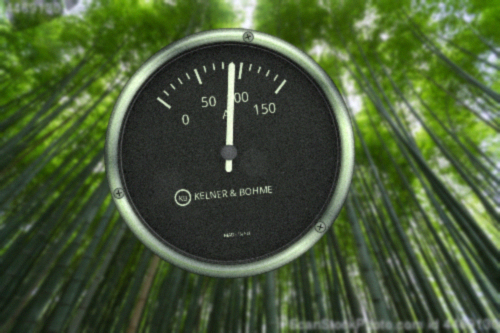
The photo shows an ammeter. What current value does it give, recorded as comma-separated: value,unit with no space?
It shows 90,A
